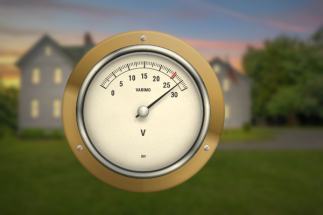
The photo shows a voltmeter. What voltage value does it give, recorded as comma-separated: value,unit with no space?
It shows 27.5,V
